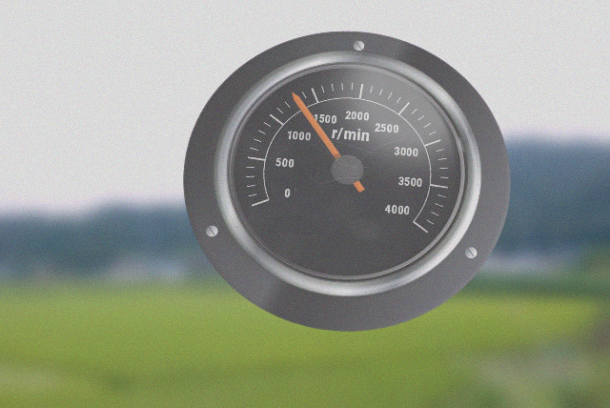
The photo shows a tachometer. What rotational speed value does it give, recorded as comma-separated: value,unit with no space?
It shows 1300,rpm
